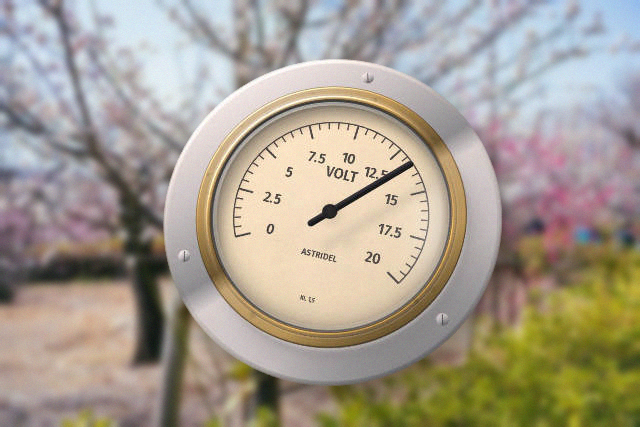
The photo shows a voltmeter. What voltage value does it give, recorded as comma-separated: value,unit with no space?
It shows 13.5,V
